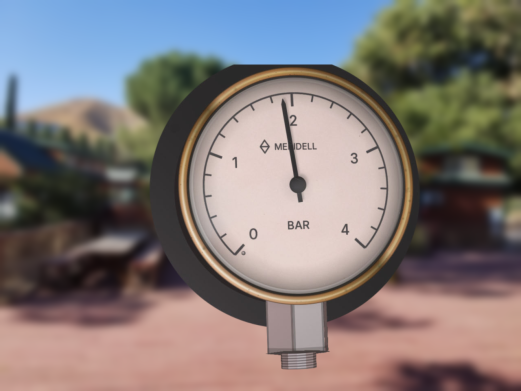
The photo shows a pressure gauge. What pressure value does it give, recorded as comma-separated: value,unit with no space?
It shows 1.9,bar
